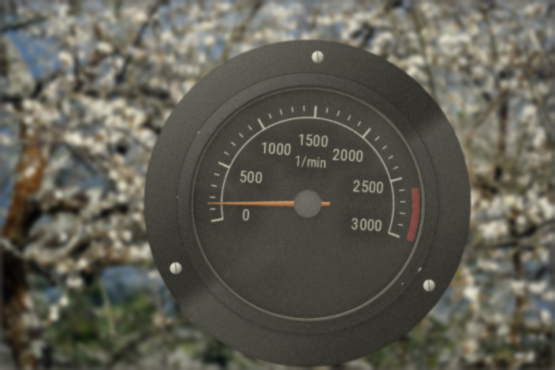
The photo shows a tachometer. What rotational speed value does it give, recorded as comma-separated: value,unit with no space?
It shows 150,rpm
